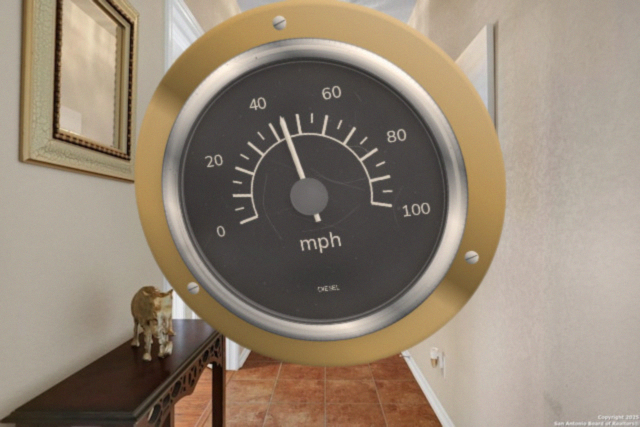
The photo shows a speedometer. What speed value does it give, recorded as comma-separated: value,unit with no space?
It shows 45,mph
